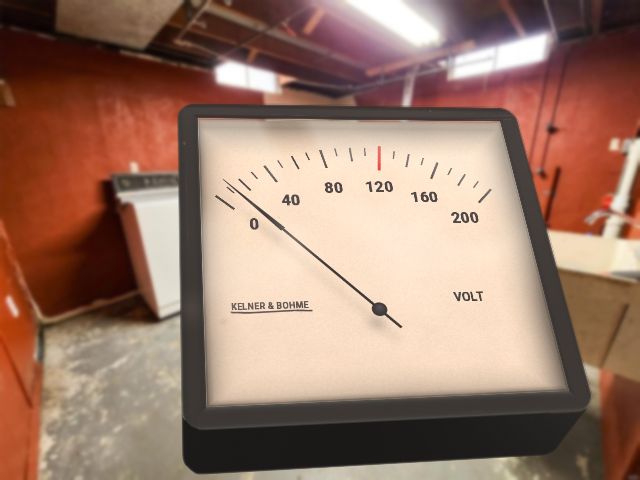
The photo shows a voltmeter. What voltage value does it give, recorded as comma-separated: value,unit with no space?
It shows 10,V
